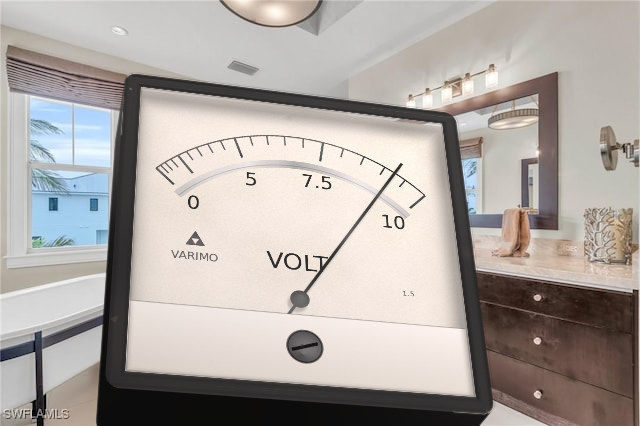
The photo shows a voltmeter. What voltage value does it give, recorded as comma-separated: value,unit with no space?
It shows 9.25,V
